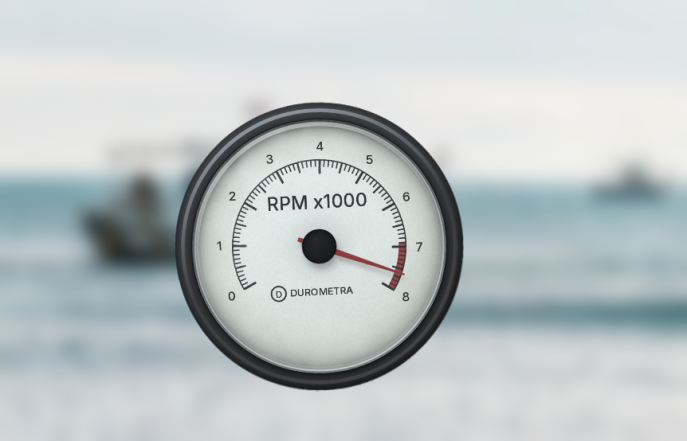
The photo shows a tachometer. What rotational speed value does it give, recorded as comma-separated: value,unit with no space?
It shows 7600,rpm
